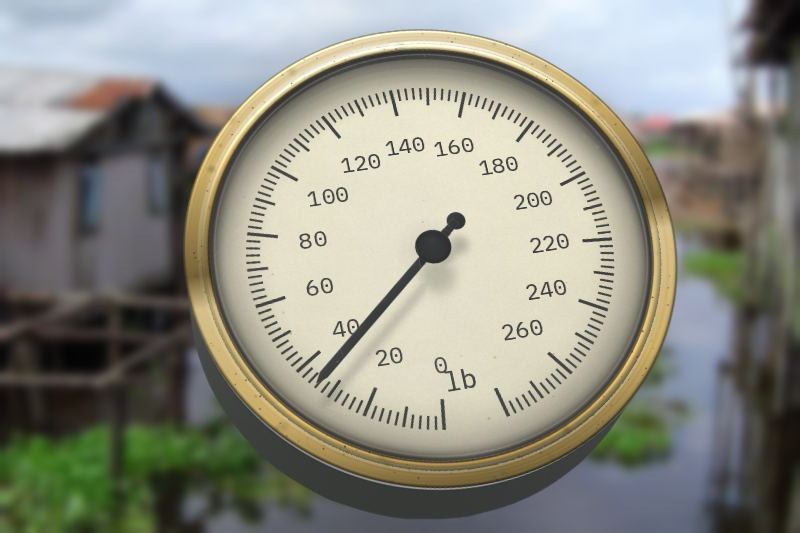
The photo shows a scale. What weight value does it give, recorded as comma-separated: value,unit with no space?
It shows 34,lb
